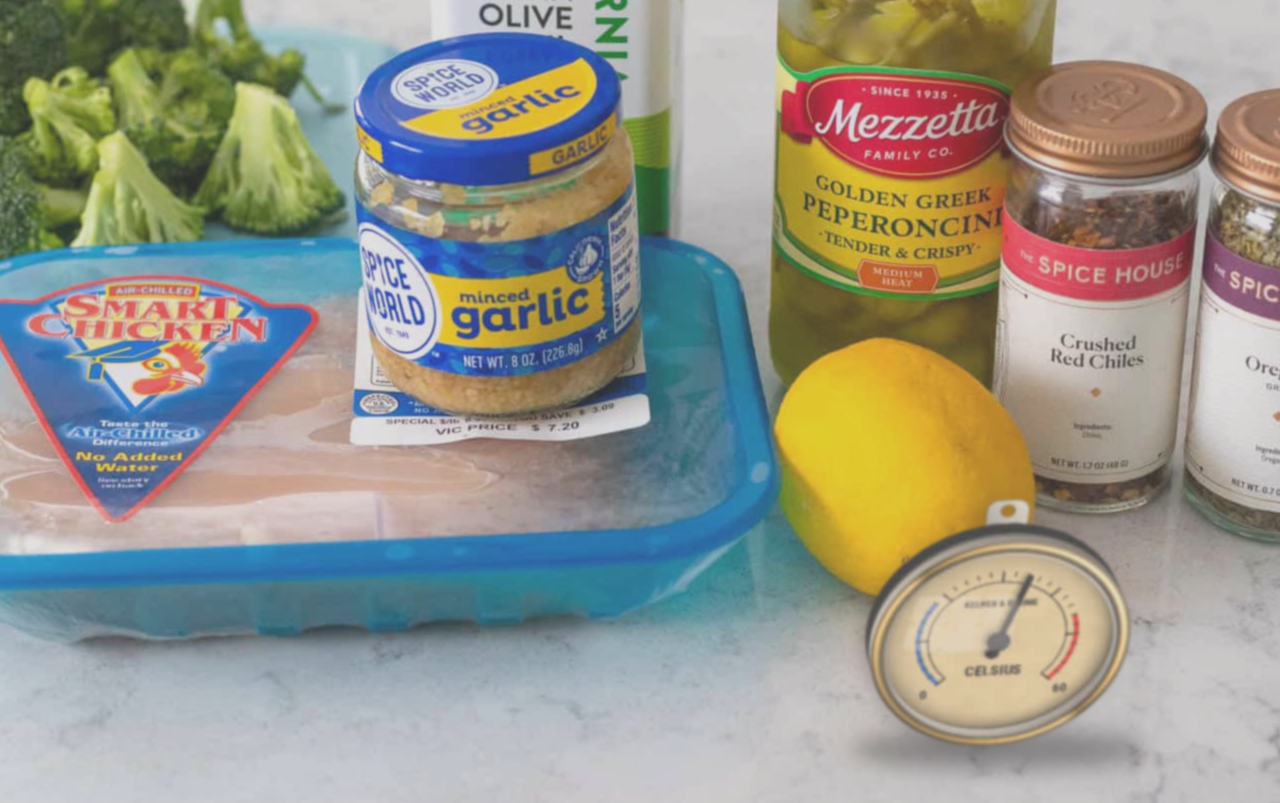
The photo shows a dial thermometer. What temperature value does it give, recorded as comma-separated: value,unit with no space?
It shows 34,°C
